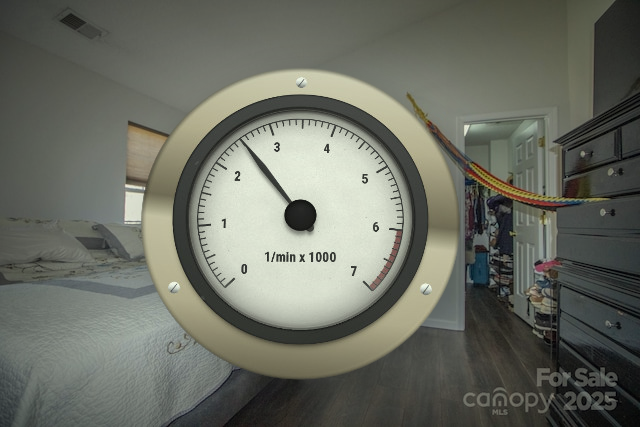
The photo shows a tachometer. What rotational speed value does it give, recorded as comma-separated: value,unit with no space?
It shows 2500,rpm
